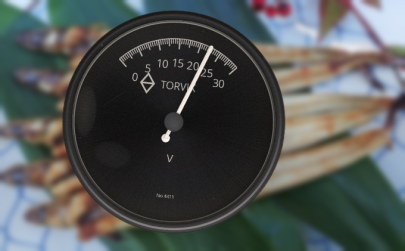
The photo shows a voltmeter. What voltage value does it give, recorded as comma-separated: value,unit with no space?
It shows 22.5,V
